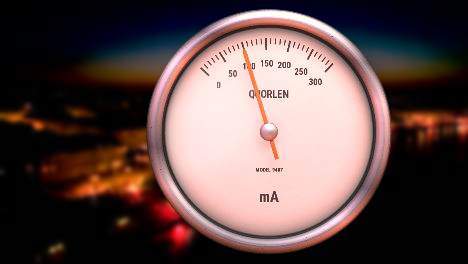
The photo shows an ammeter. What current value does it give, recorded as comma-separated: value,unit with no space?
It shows 100,mA
